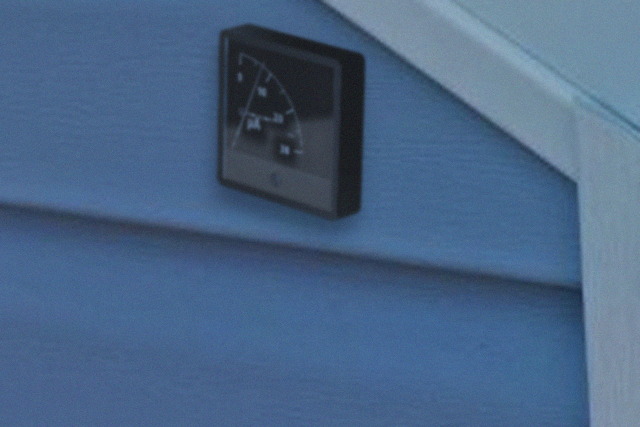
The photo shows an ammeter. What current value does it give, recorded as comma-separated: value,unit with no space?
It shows 7.5,µA
